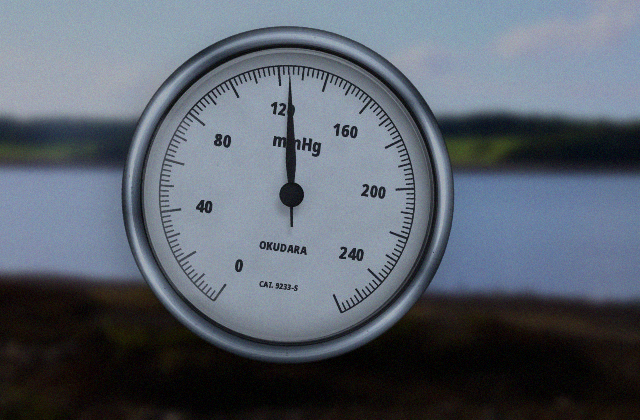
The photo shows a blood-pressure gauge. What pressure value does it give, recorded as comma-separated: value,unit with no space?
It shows 124,mmHg
